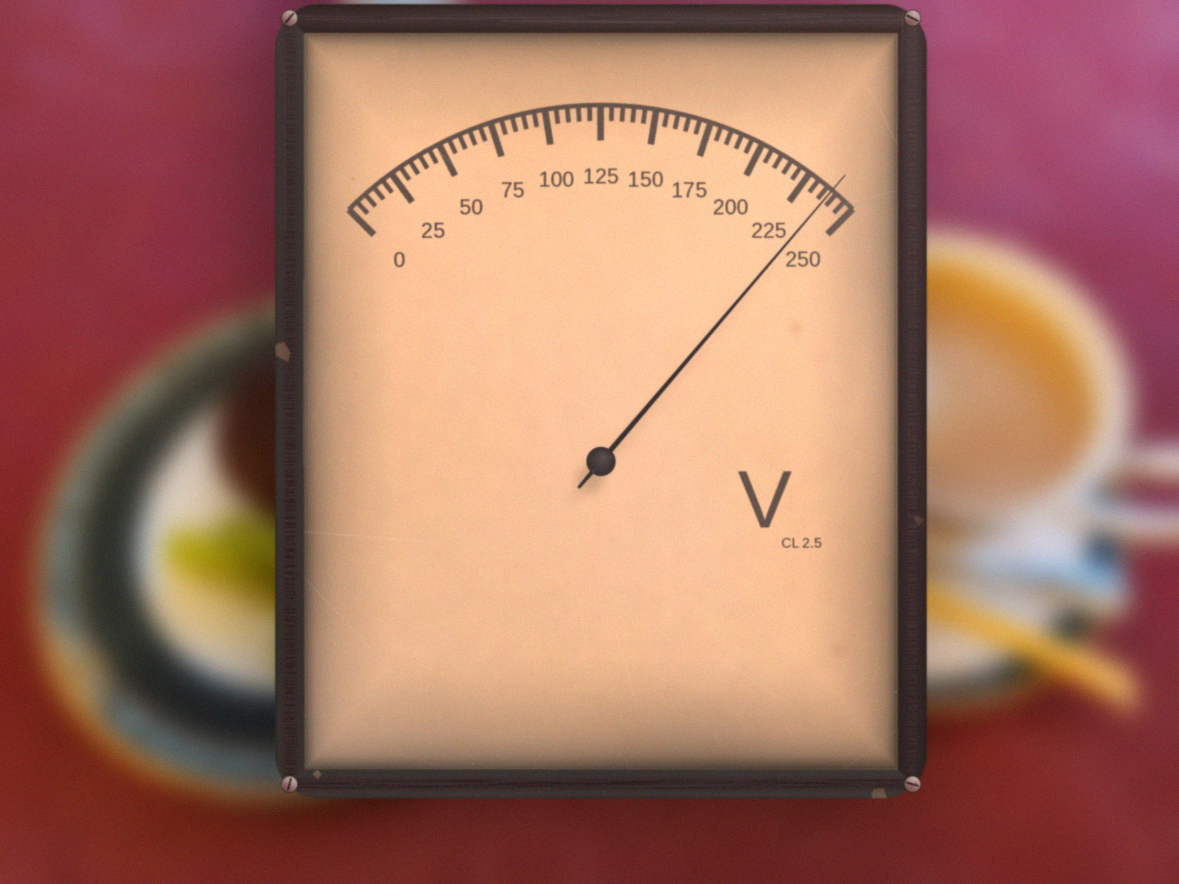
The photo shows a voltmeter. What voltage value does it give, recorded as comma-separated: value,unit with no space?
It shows 237.5,V
